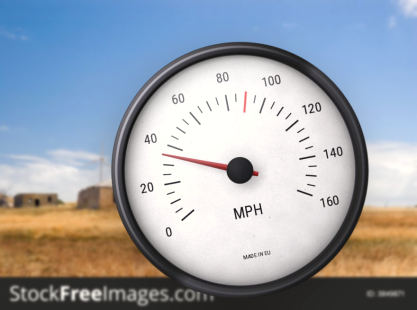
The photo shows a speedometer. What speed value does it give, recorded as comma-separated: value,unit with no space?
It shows 35,mph
